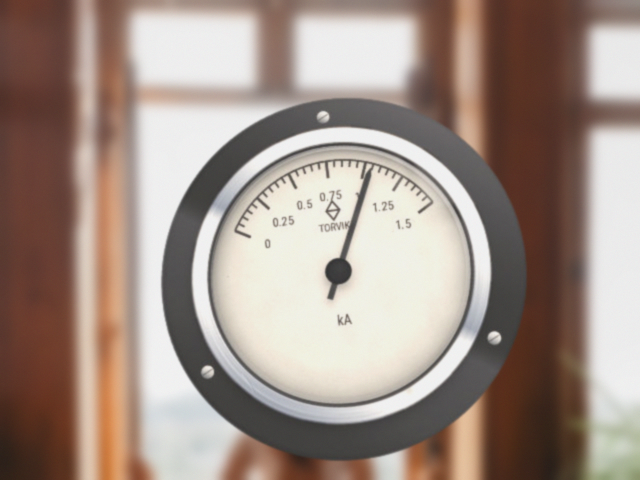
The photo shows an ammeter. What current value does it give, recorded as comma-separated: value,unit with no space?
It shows 1.05,kA
